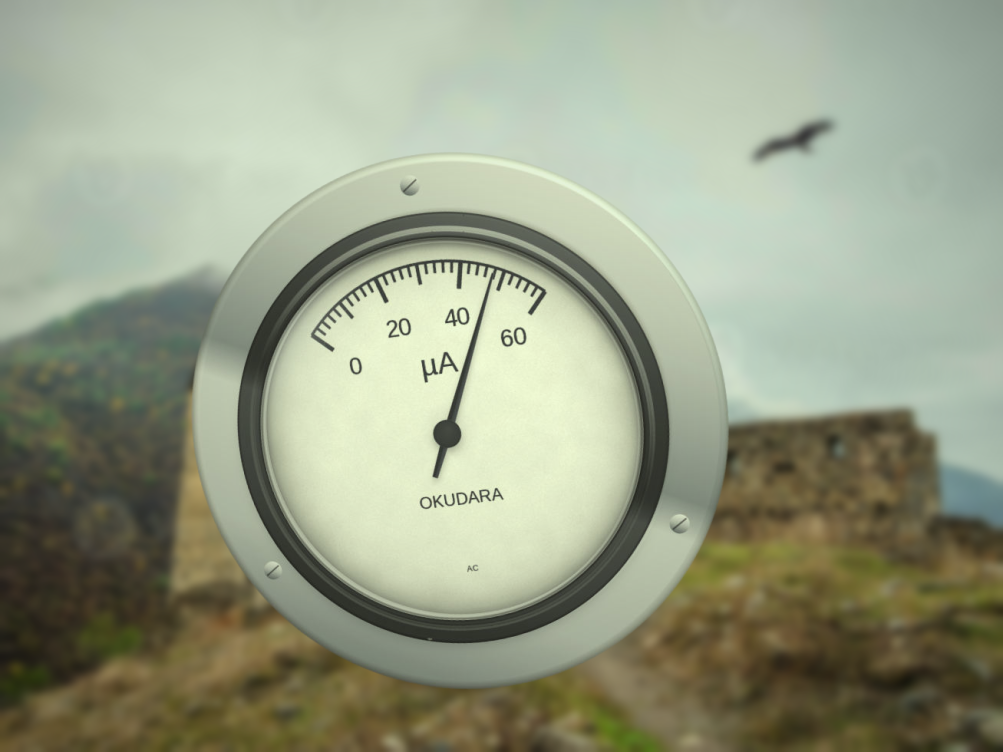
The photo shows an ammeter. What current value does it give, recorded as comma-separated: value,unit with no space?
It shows 48,µA
